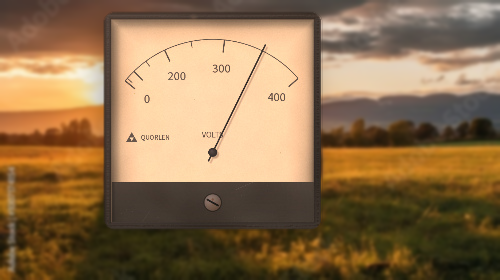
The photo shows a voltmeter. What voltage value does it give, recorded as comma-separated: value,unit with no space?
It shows 350,V
